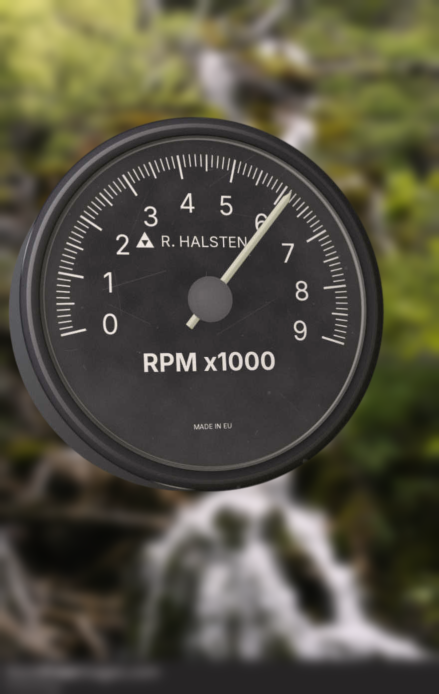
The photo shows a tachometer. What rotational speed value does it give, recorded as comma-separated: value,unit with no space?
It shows 6100,rpm
